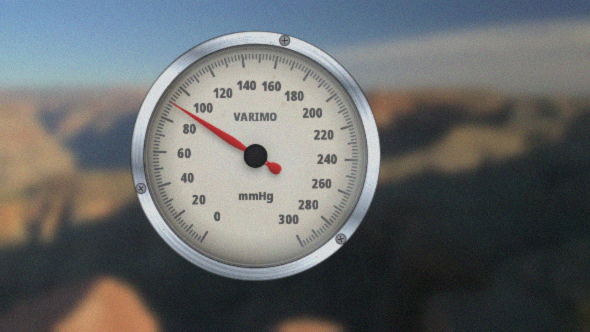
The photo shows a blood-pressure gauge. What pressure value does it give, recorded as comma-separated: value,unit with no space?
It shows 90,mmHg
